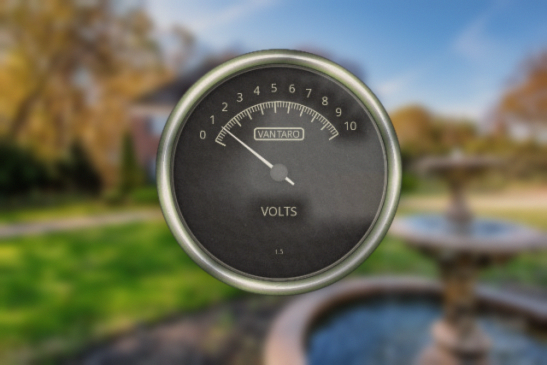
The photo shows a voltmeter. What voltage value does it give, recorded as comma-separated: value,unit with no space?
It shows 1,V
